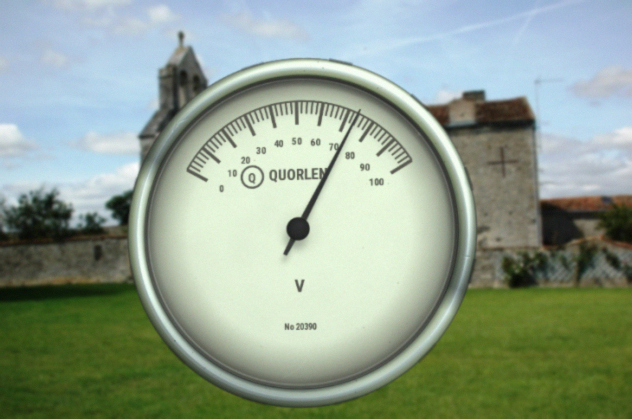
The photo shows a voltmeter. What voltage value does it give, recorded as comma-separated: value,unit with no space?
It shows 74,V
